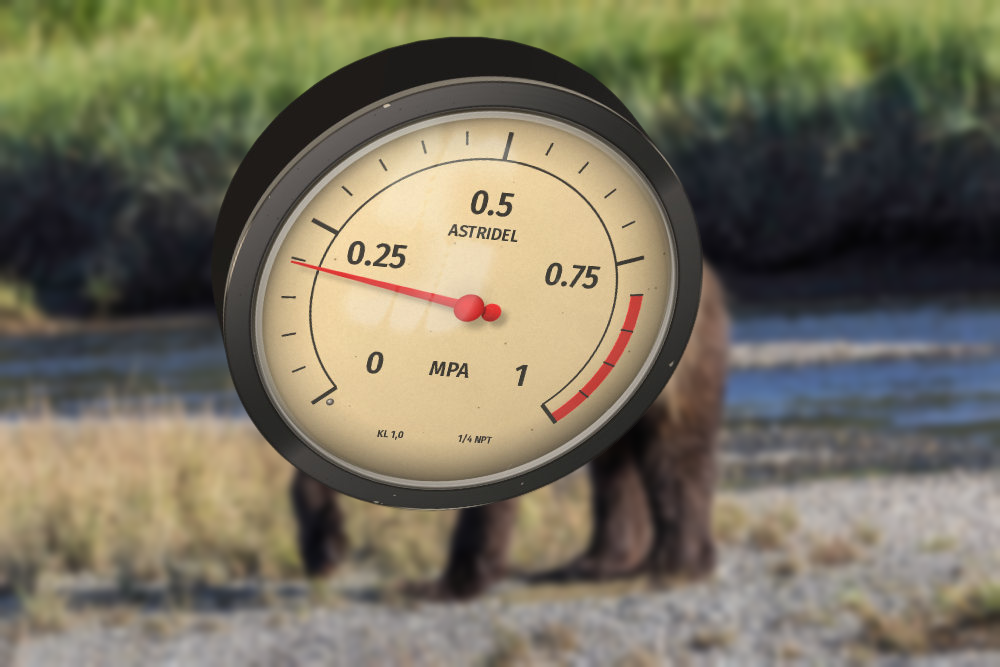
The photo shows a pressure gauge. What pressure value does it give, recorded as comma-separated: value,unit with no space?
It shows 0.2,MPa
